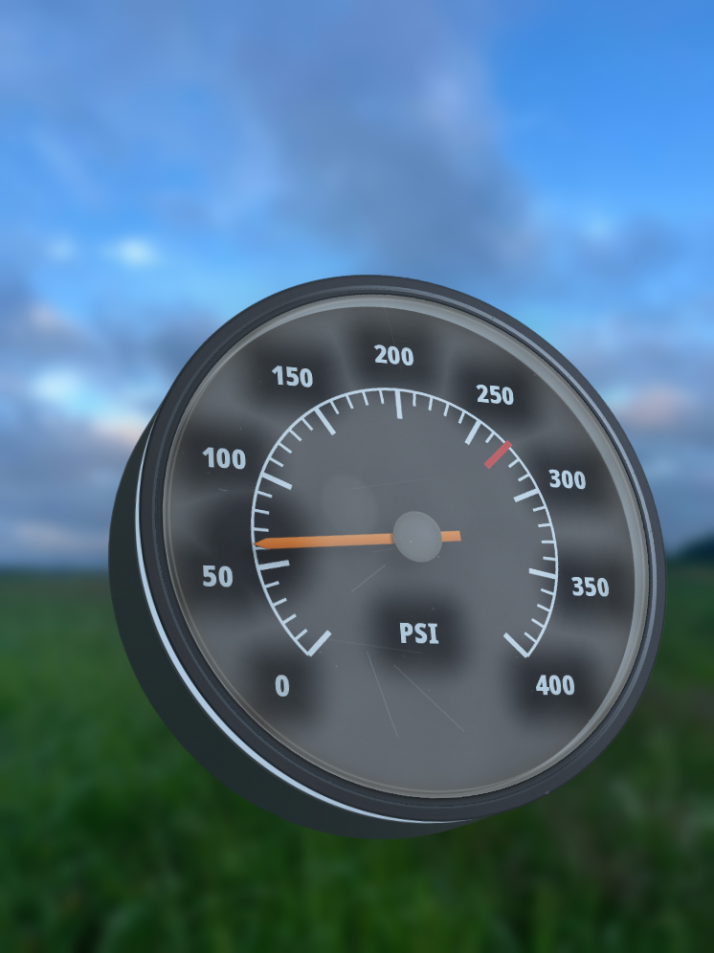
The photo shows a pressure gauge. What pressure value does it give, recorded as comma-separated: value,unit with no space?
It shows 60,psi
